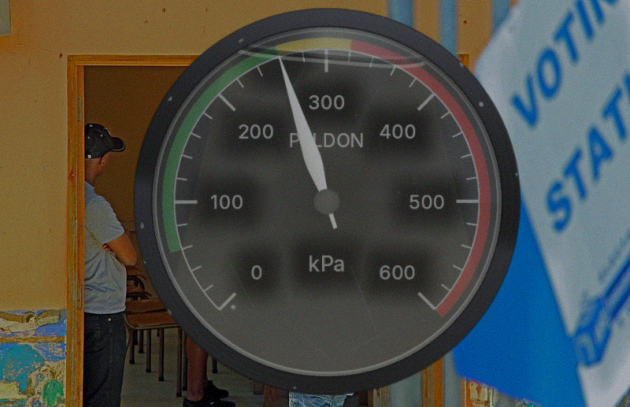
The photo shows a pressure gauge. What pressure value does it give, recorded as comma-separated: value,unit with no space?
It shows 260,kPa
